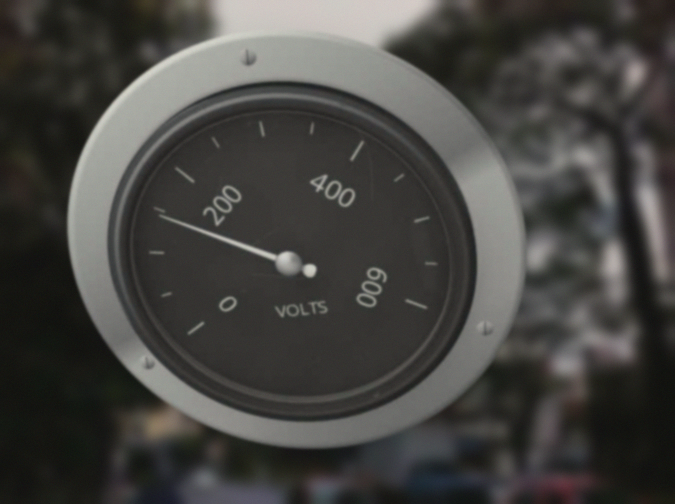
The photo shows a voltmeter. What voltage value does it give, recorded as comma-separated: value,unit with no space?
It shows 150,V
